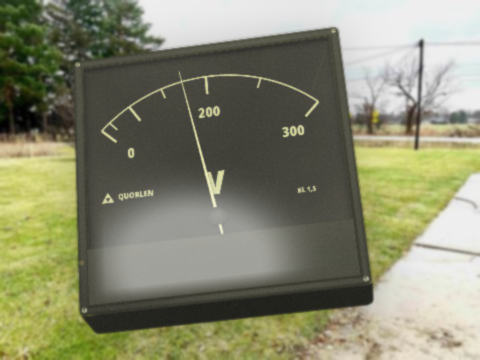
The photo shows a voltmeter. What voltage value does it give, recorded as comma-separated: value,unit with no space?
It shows 175,V
